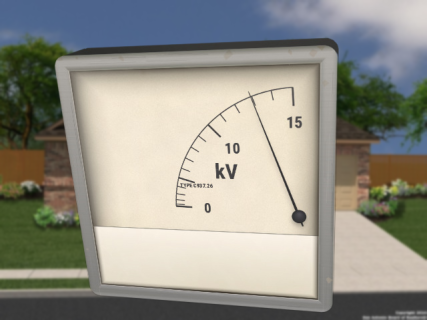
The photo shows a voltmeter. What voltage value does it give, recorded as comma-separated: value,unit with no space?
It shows 13,kV
